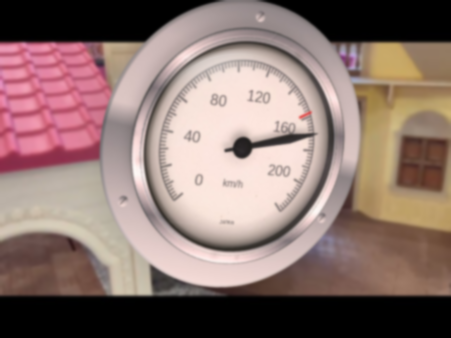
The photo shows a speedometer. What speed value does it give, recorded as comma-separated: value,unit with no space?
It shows 170,km/h
